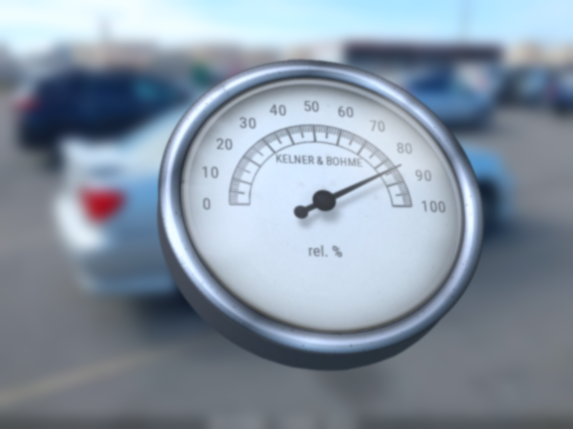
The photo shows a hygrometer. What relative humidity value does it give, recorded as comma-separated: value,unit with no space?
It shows 85,%
